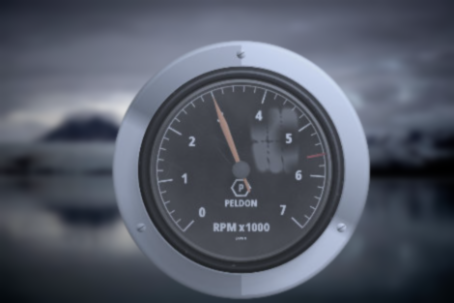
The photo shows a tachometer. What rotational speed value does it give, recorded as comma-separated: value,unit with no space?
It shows 3000,rpm
